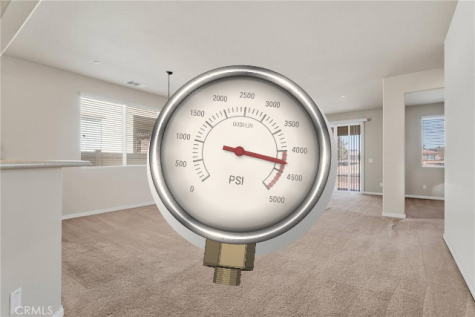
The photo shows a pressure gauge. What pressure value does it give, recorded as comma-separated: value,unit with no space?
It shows 4300,psi
